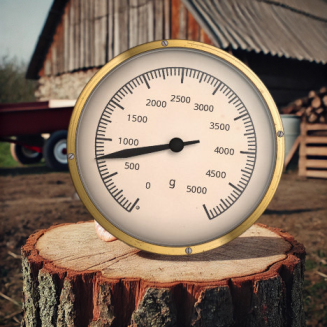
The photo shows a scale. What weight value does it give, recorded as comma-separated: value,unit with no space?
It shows 750,g
